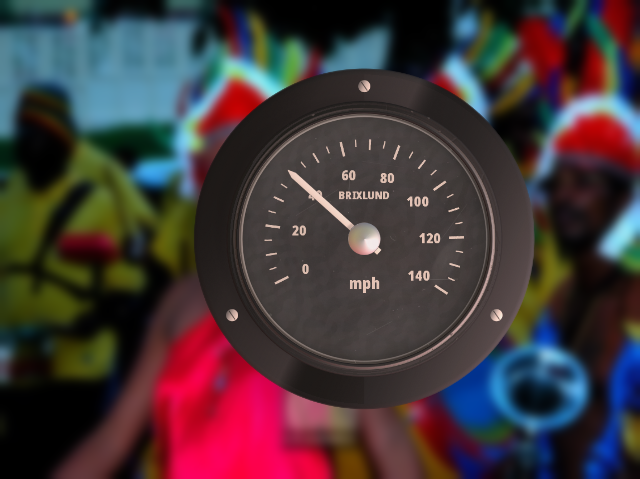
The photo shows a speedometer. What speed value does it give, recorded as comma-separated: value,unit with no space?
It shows 40,mph
